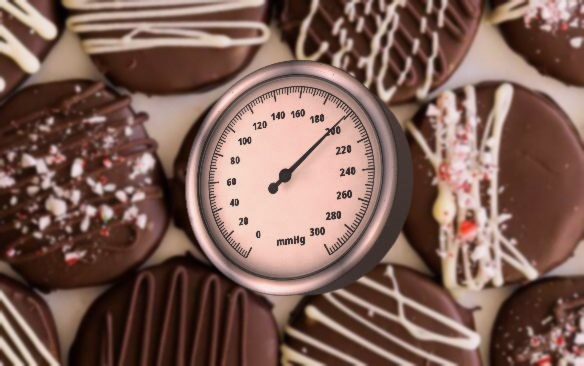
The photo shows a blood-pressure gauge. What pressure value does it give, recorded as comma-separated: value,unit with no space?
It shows 200,mmHg
